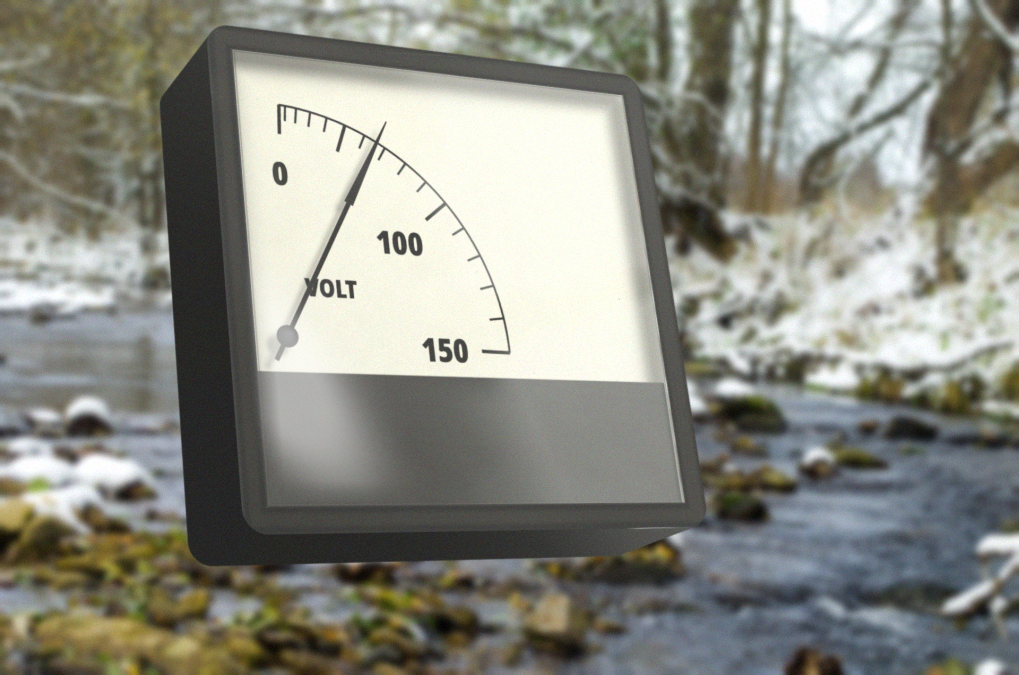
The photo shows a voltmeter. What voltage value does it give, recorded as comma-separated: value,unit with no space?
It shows 65,V
